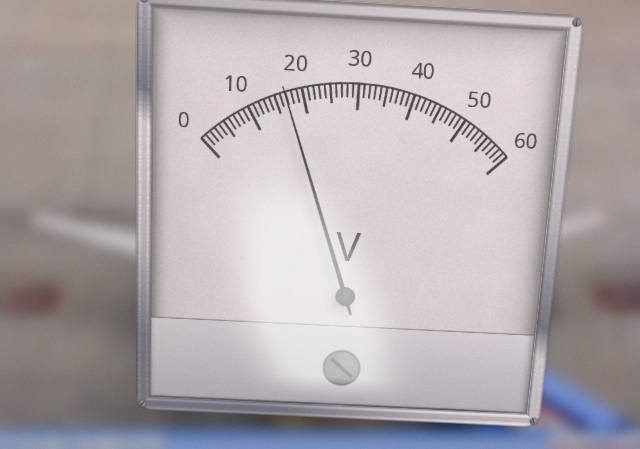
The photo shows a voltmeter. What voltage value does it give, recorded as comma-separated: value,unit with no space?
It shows 17,V
